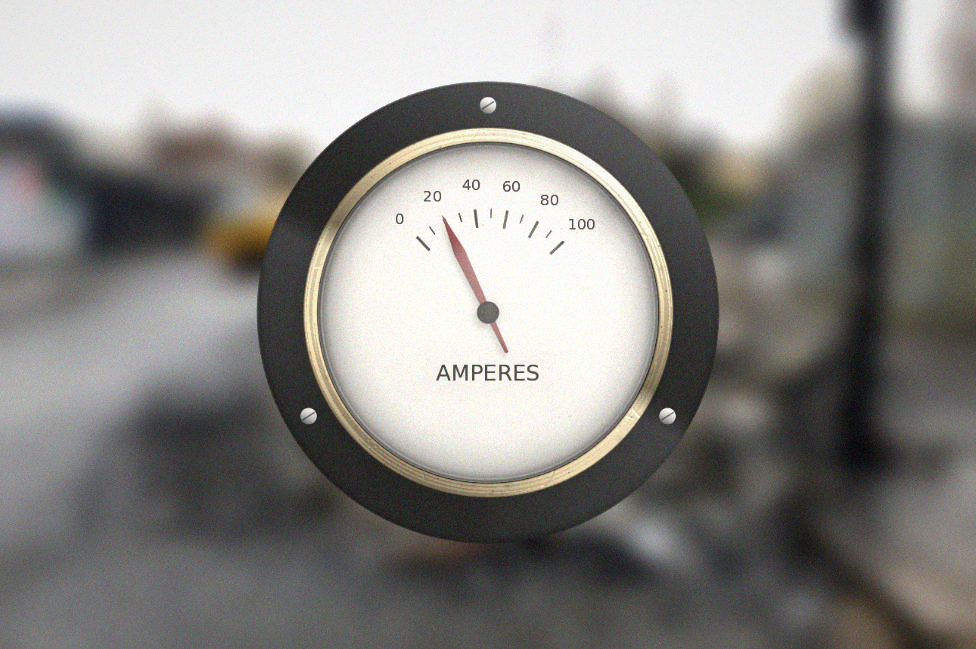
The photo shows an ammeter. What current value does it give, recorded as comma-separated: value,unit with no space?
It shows 20,A
